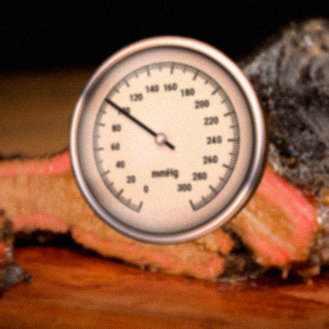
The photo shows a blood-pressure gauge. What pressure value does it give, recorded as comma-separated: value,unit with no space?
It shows 100,mmHg
